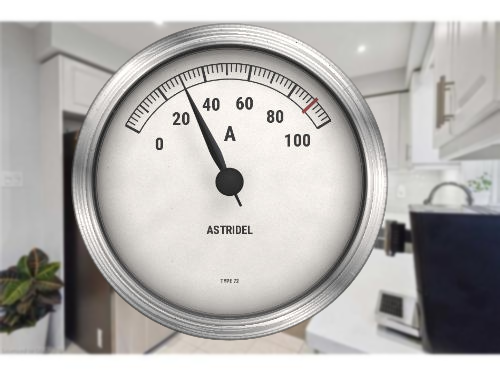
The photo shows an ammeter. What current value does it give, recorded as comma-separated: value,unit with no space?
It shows 30,A
